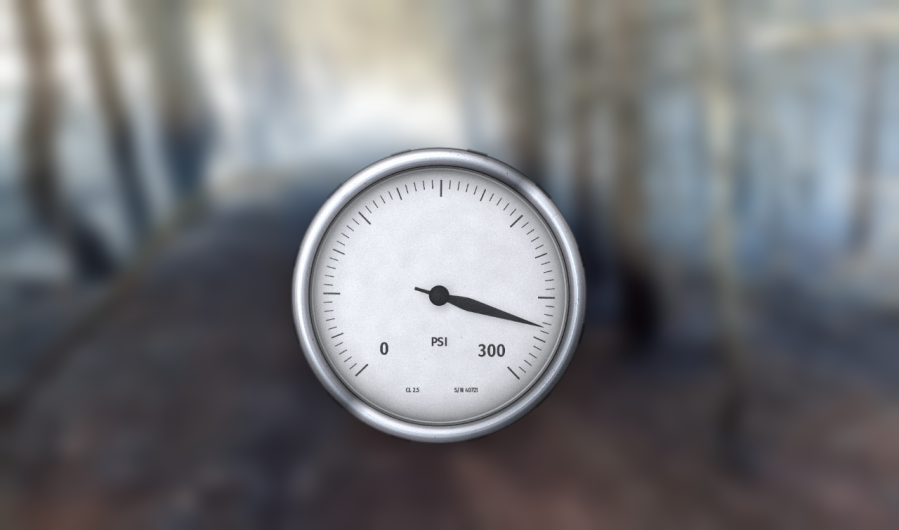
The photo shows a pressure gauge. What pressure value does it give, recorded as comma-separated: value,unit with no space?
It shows 267.5,psi
